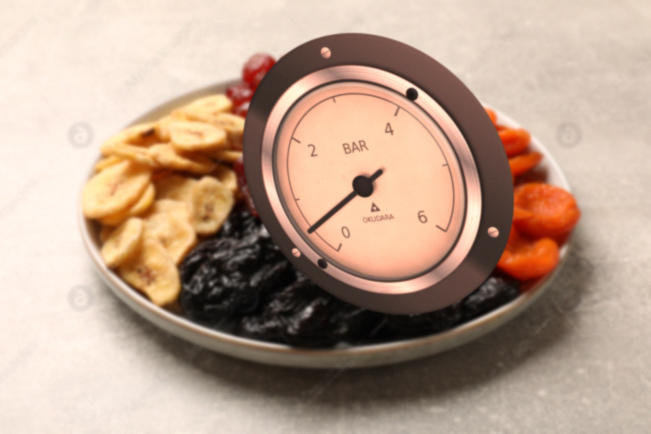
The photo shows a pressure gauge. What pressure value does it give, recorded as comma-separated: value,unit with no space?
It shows 0.5,bar
